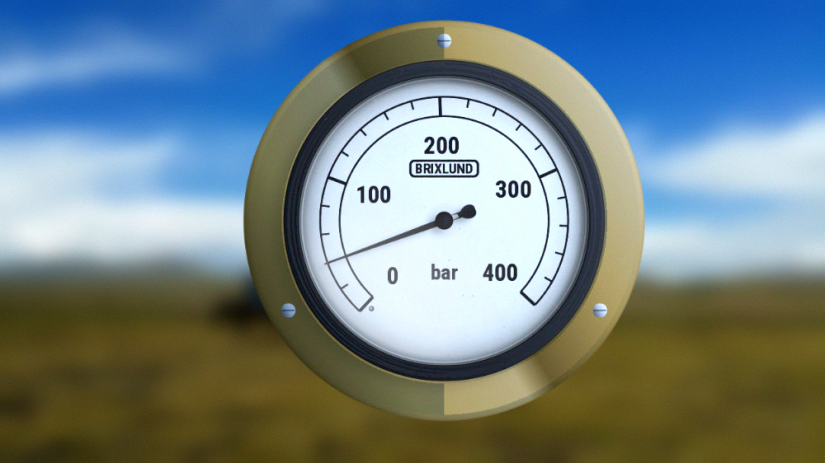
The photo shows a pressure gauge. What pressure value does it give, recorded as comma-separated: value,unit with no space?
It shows 40,bar
